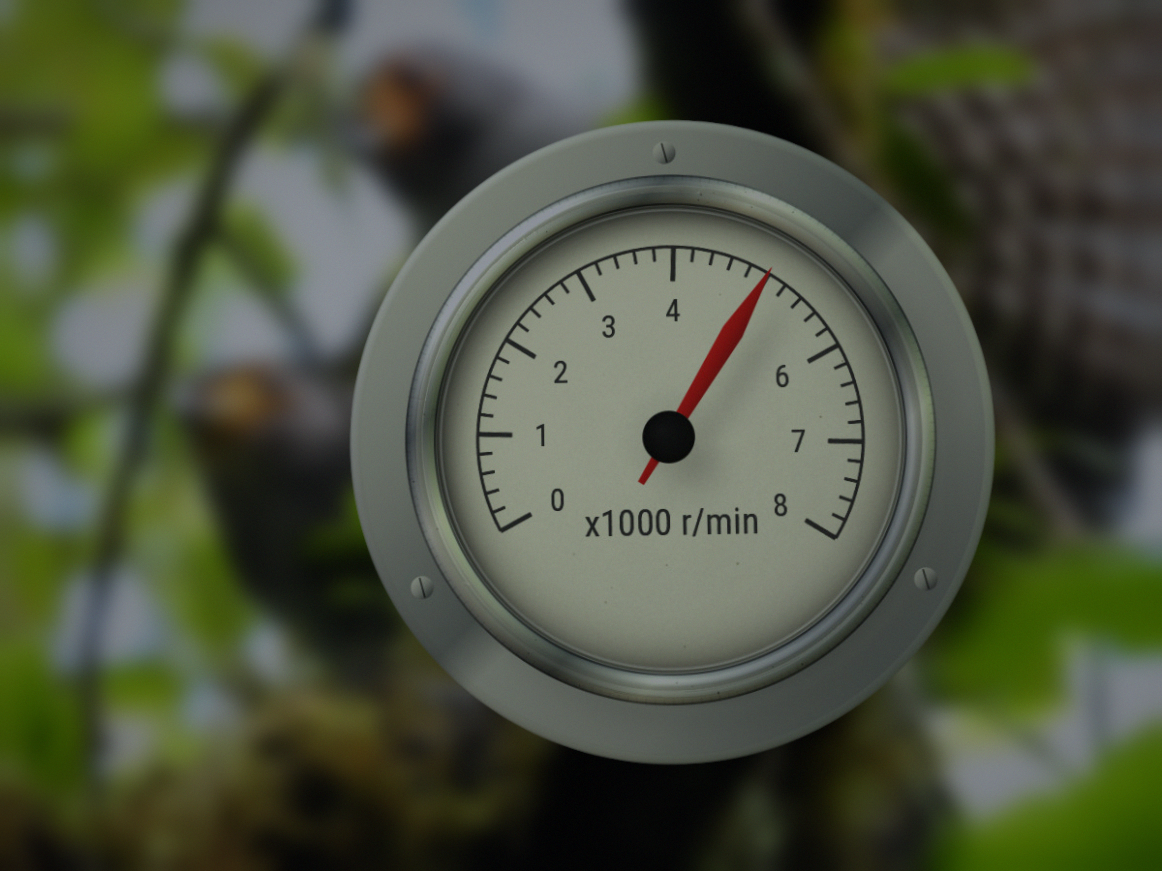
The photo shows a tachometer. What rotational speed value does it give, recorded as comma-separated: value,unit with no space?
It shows 5000,rpm
